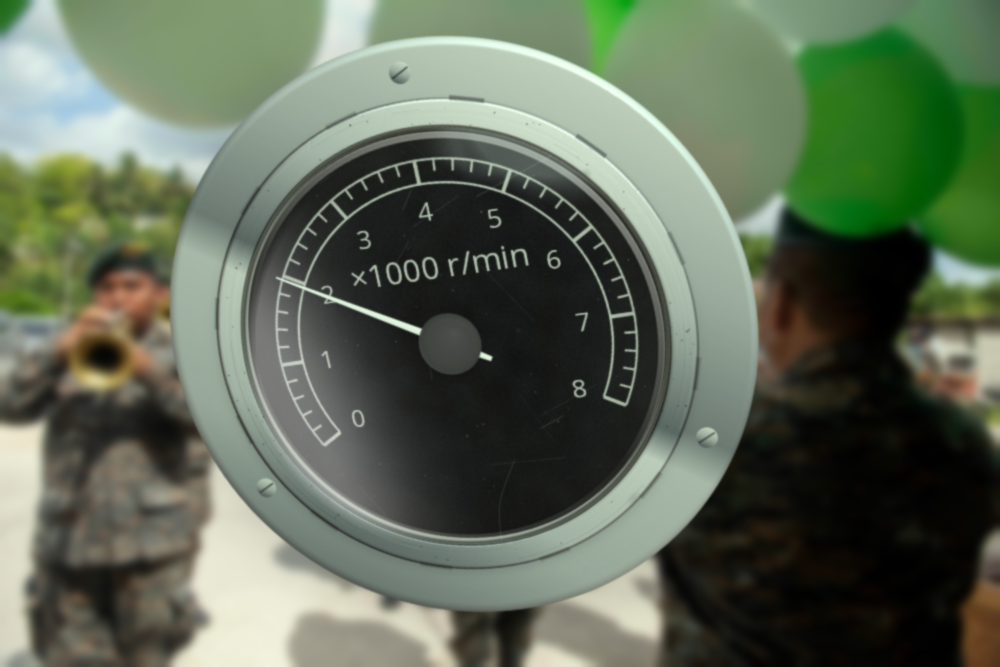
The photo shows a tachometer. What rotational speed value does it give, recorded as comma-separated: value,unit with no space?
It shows 2000,rpm
